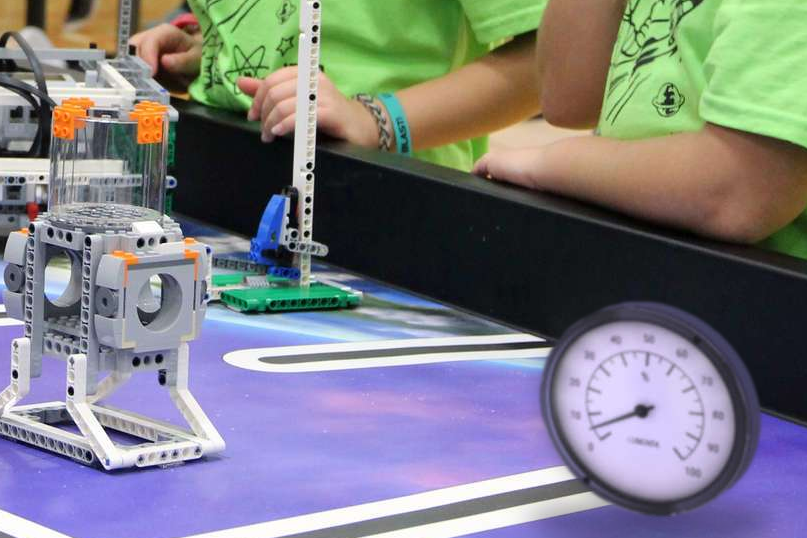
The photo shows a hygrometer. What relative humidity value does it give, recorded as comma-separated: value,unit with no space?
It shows 5,%
